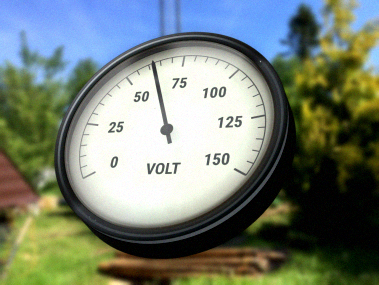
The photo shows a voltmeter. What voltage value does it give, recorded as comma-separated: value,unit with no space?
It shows 62.5,V
